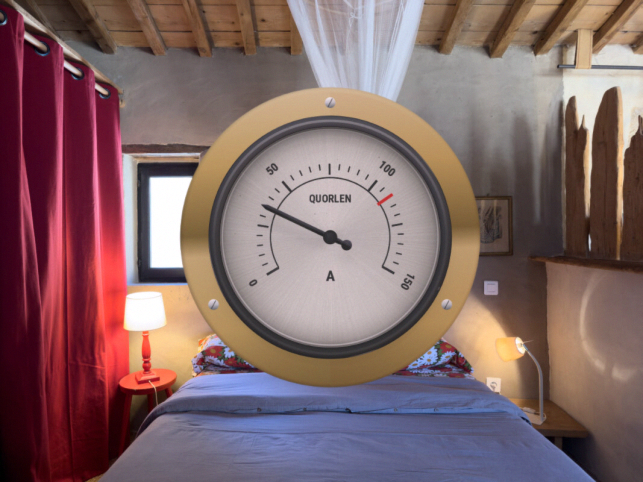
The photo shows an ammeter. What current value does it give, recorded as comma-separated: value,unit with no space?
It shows 35,A
